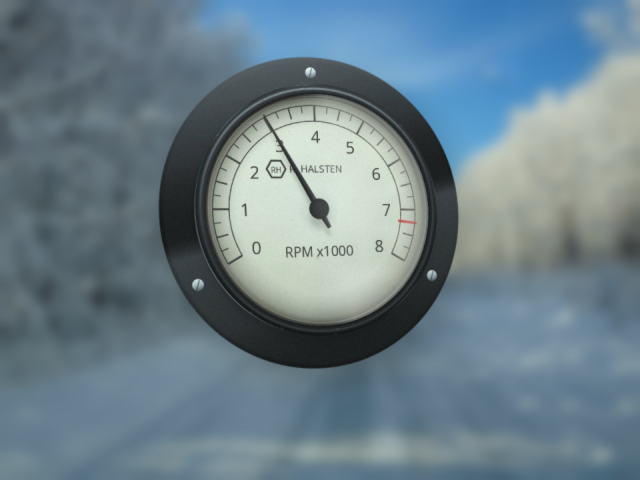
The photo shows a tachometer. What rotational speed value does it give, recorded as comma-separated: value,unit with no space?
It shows 3000,rpm
